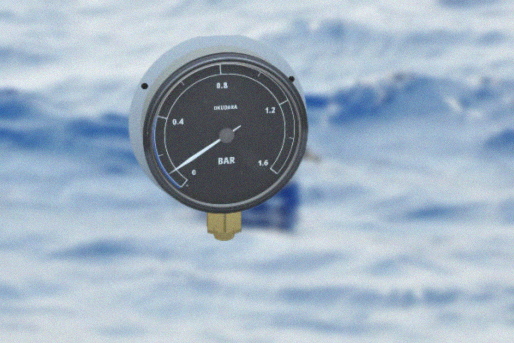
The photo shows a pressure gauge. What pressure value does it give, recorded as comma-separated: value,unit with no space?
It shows 0.1,bar
